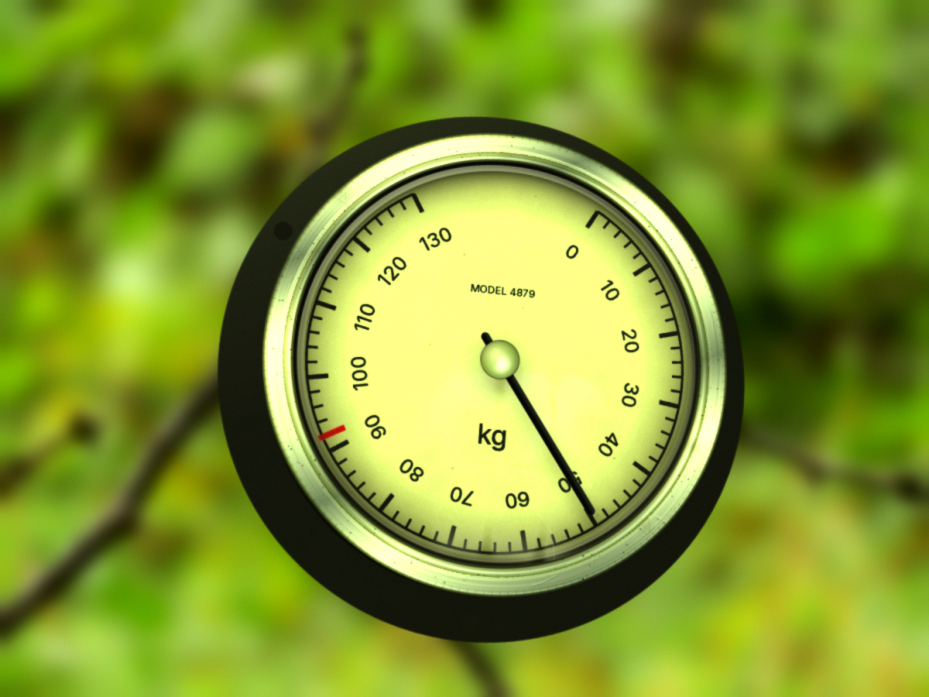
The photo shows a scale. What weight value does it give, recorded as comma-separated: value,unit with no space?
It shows 50,kg
